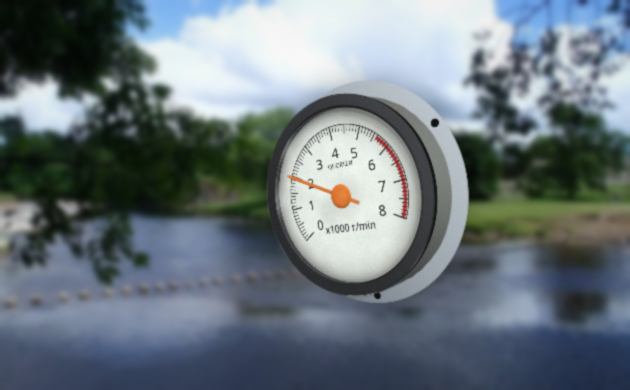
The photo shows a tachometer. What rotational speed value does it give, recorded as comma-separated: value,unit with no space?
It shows 2000,rpm
